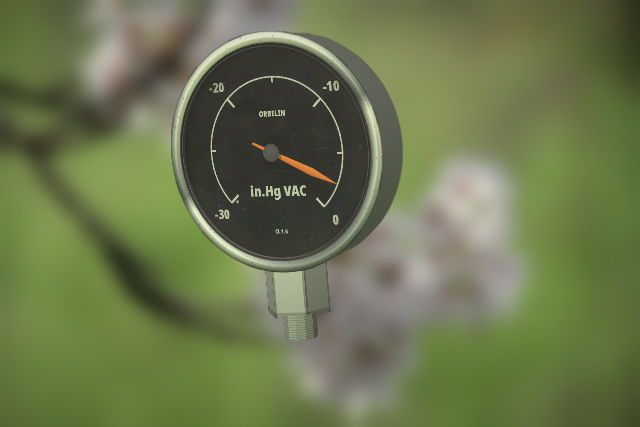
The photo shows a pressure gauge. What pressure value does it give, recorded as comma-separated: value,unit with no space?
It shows -2.5,inHg
